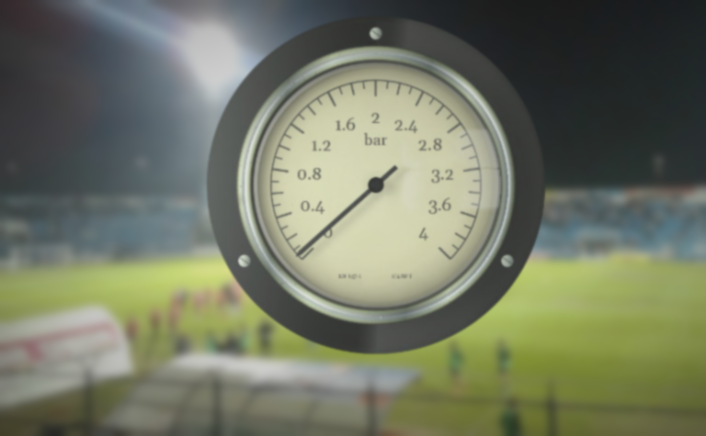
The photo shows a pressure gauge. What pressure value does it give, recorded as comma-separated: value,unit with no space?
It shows 0.05,bar
